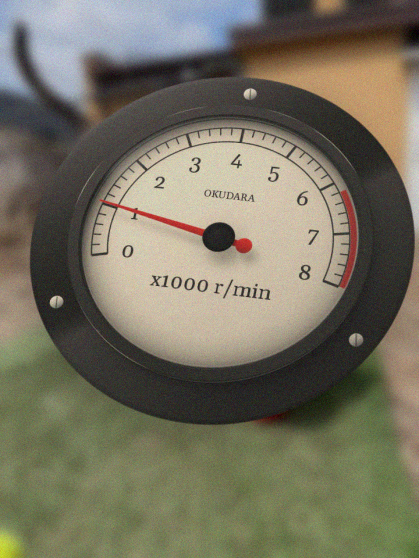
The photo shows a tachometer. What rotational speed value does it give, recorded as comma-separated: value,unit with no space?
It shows 1000,rpm
